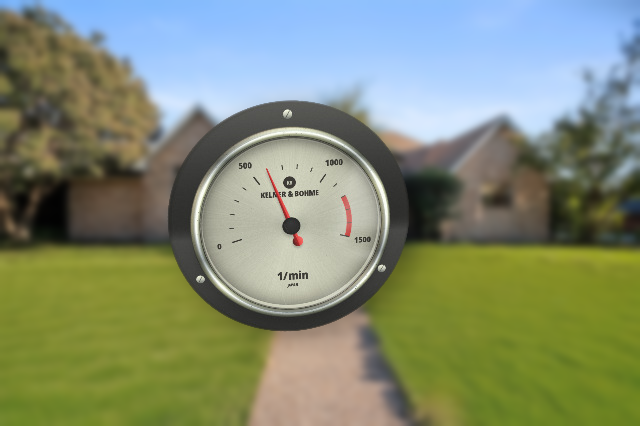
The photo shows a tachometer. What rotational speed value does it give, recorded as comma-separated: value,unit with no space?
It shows 600,rpm
